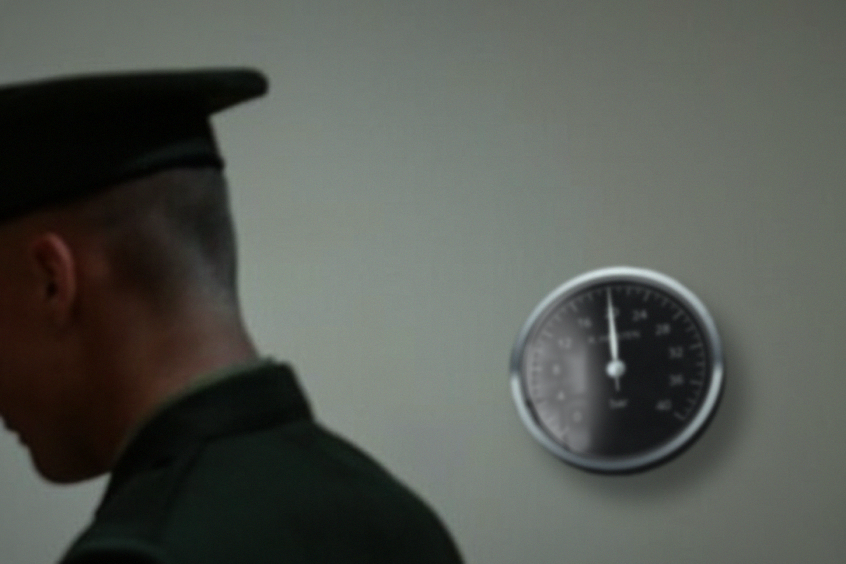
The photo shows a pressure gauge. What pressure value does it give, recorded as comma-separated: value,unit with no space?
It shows 20,bar
